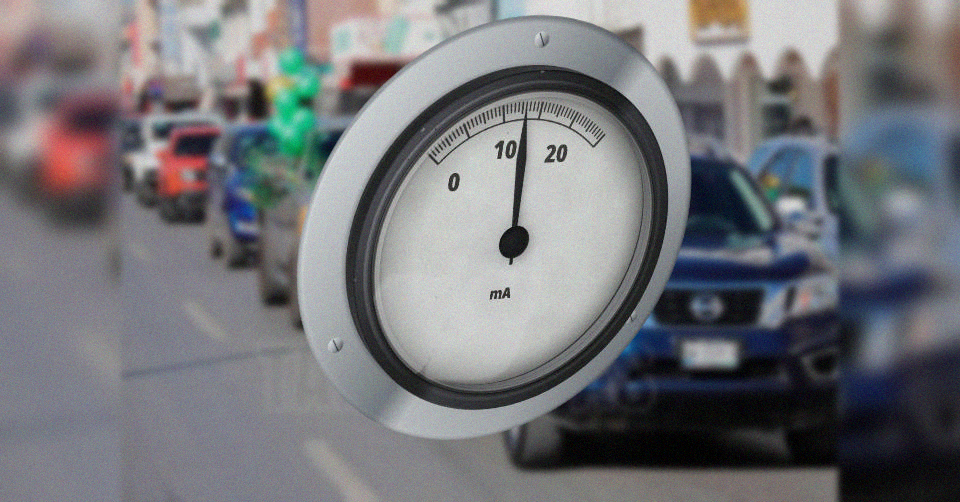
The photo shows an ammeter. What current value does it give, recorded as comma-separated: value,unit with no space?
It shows 12.5,mA
